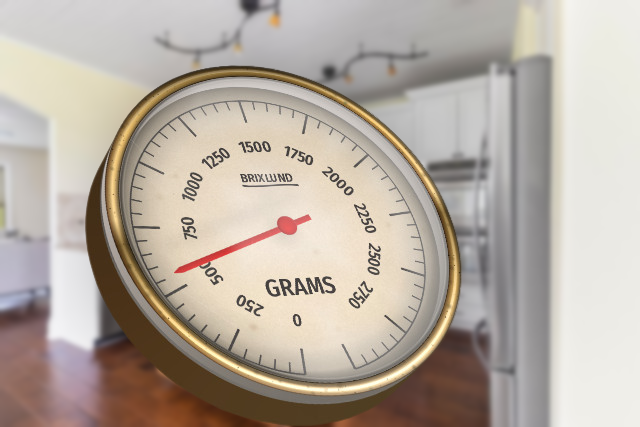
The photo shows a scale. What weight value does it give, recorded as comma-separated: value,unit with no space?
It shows 550,g
